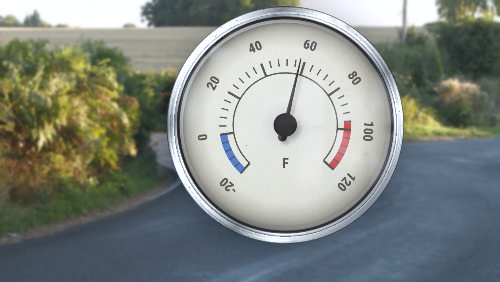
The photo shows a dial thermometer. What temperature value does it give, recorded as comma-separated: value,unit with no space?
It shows 58,°F
